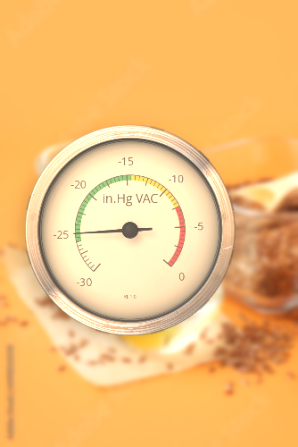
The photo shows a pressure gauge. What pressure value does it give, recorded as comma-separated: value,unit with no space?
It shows -25,inHg
